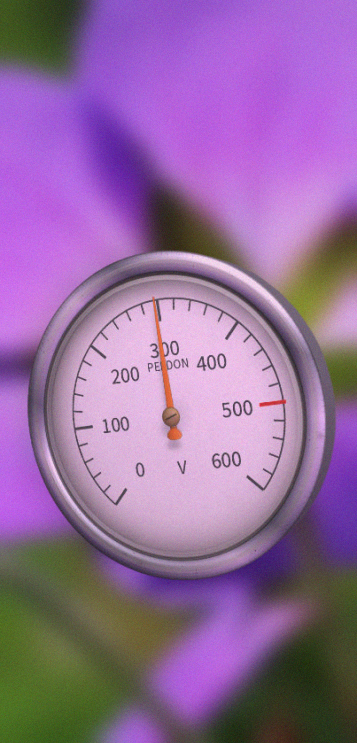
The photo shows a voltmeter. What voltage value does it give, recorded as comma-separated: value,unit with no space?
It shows 300,V
